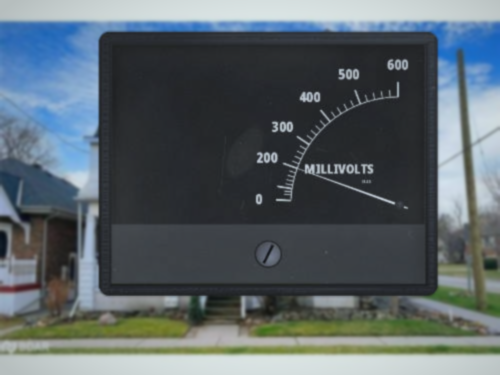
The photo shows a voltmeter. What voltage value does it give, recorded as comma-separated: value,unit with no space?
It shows 200,mV
